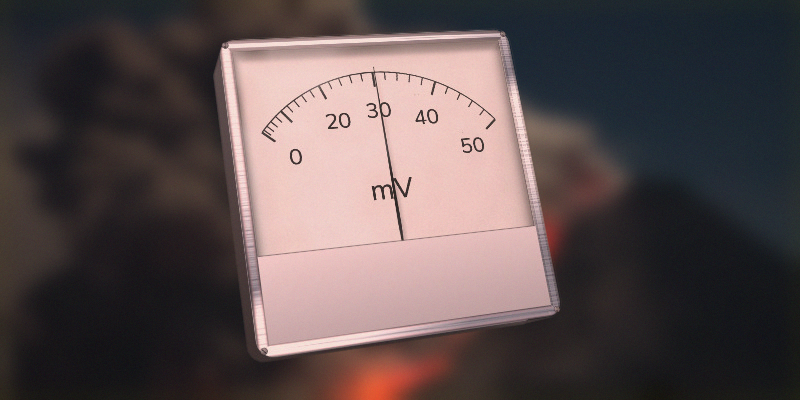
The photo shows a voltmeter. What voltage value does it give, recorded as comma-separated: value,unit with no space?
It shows 30,mV
